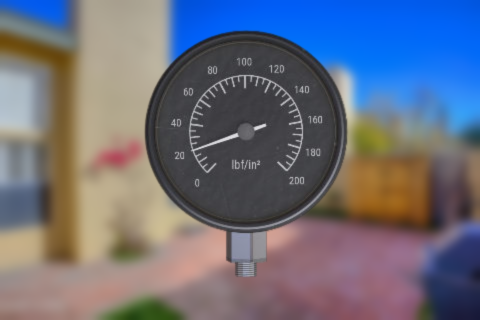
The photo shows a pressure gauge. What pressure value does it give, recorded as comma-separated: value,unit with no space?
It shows 20,psi
